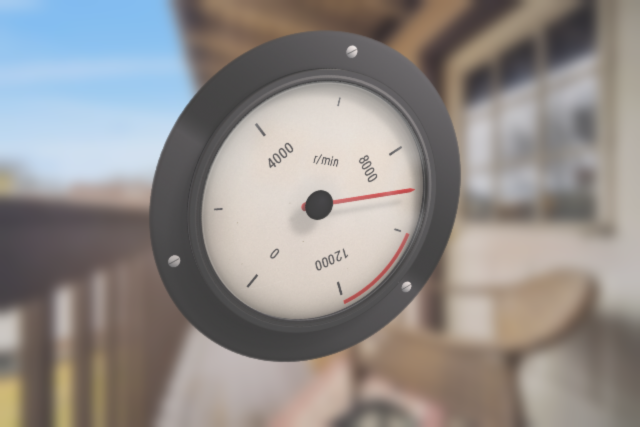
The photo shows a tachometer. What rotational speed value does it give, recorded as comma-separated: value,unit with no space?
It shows 9000,rpm
